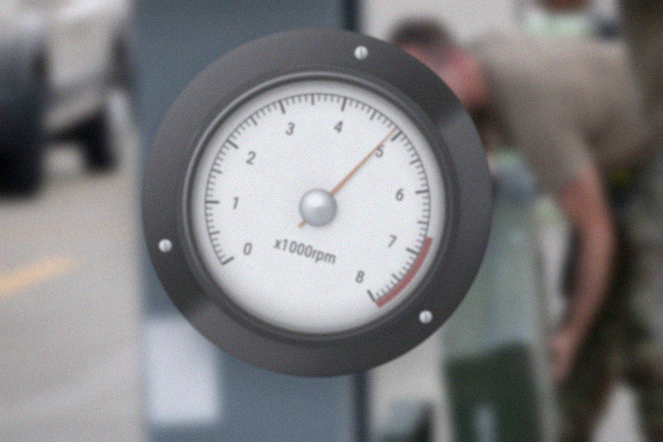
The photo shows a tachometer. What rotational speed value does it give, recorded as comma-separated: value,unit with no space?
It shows 4900,rpm
